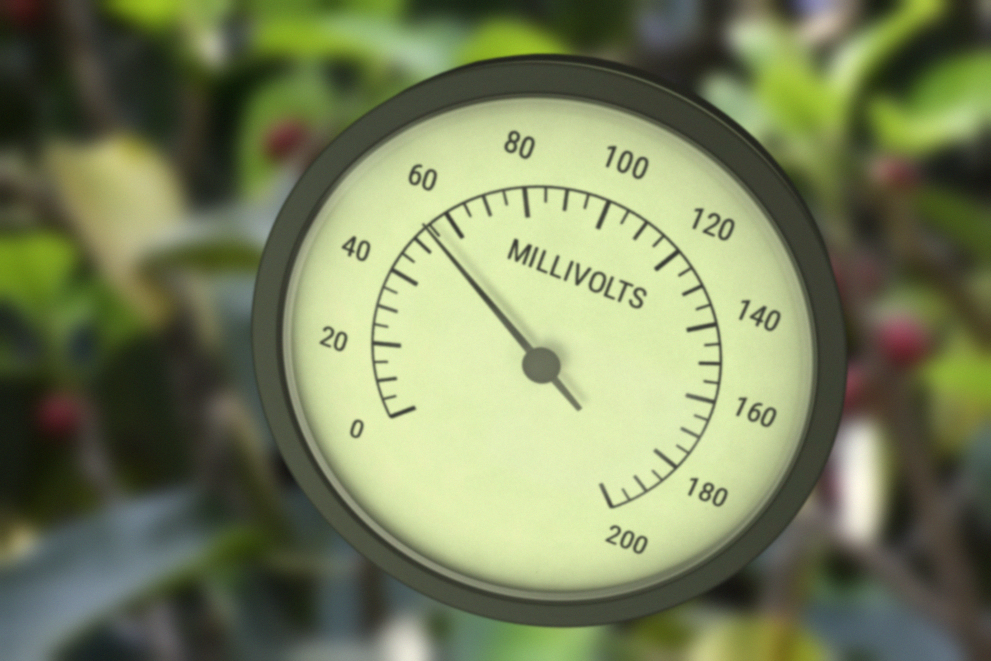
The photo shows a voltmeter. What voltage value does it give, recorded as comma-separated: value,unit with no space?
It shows 55,mV
